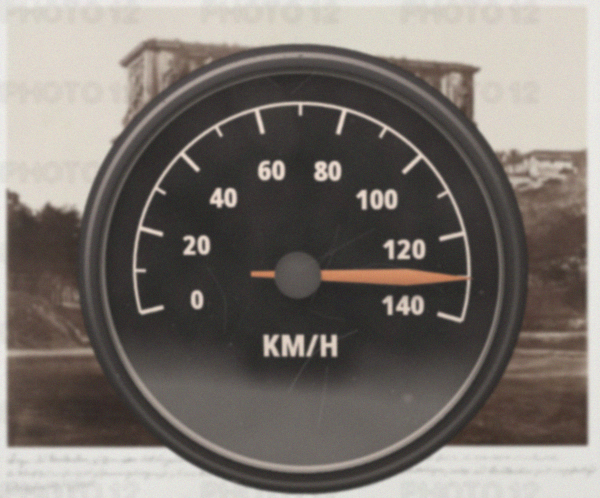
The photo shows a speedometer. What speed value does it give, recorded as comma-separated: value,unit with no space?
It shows 130,km/h
